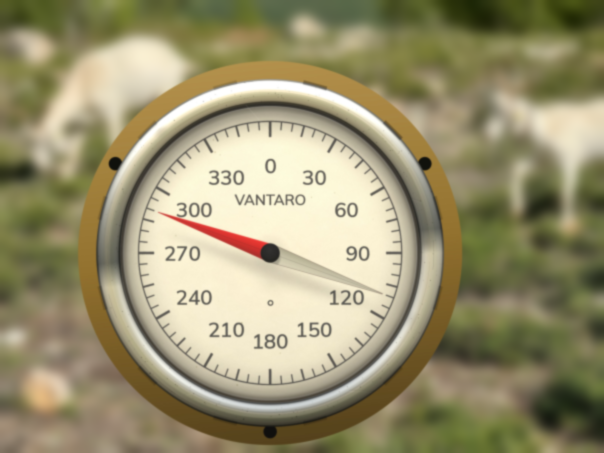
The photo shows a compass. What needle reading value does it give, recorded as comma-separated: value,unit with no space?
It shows 290,°
